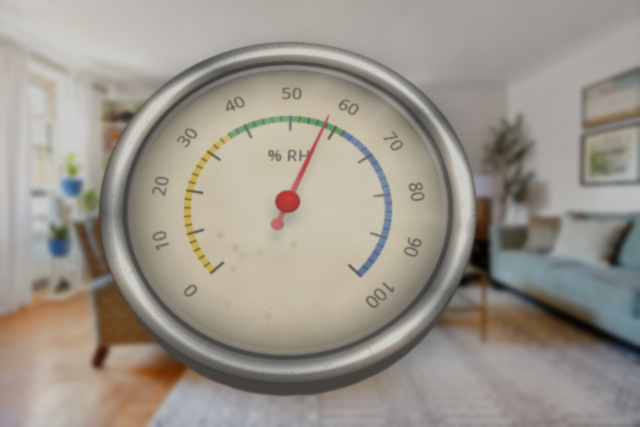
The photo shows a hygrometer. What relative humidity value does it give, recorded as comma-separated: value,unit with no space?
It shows 58,%
